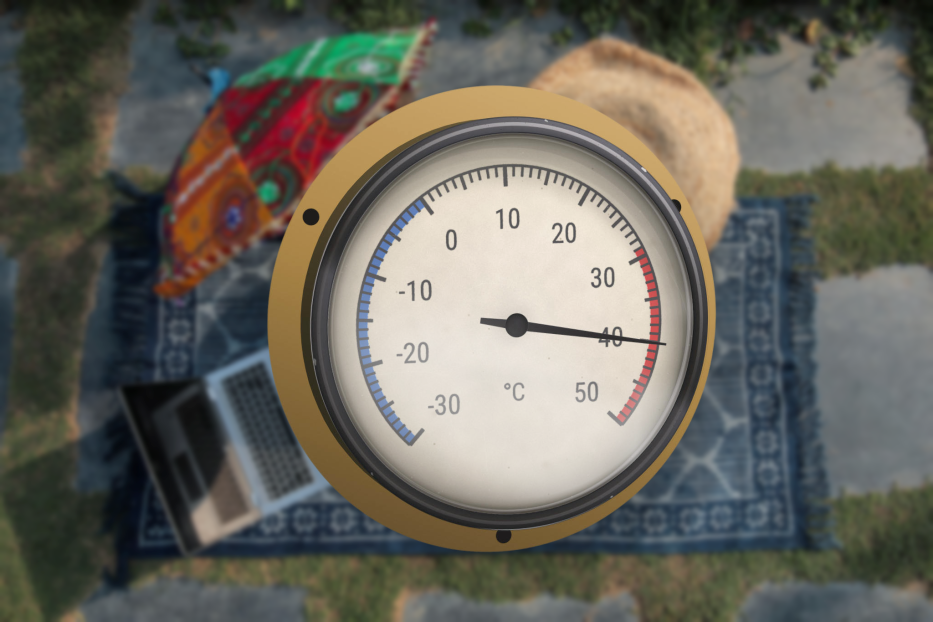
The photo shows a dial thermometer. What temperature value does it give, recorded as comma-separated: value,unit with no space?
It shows 40,°C
